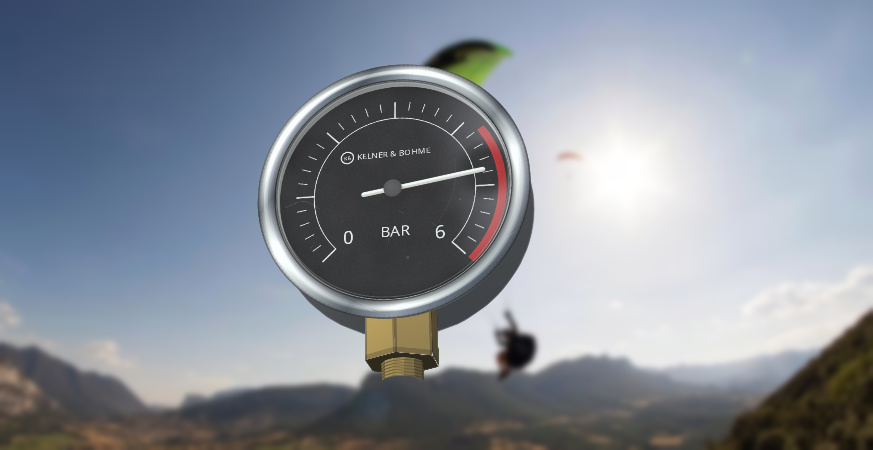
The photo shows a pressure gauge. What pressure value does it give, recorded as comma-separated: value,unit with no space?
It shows 4.8,bar
